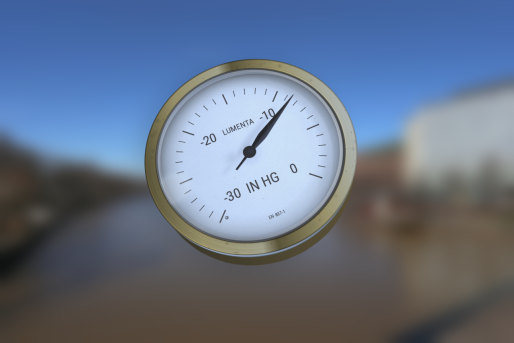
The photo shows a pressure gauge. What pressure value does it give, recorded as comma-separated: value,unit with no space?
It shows -8.5,inHg
